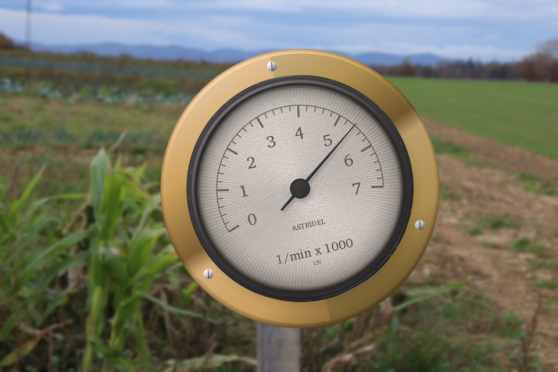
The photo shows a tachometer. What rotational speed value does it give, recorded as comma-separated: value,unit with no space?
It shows 5400,rpm
